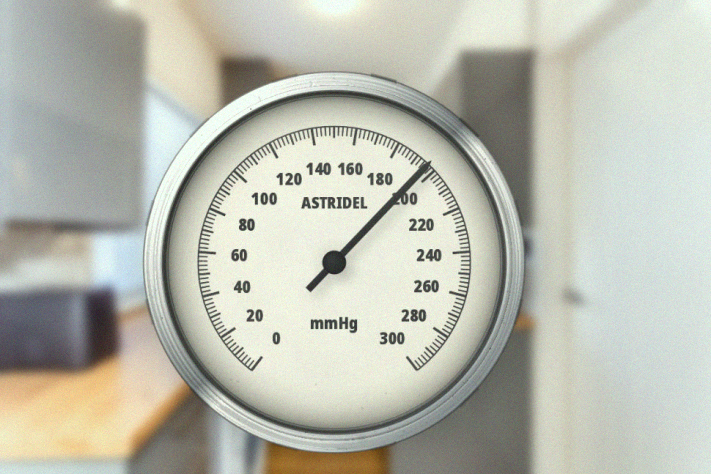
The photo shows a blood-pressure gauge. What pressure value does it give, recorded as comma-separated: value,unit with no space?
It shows 196,mmHg
